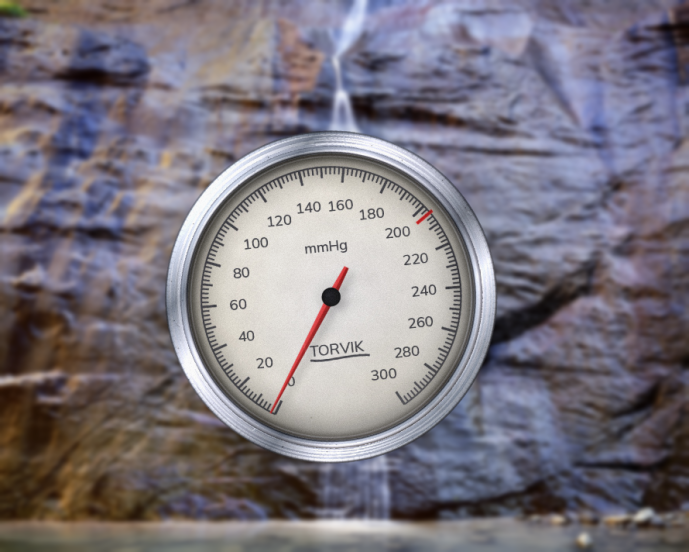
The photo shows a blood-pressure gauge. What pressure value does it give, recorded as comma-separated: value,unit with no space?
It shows 2,mmHg
